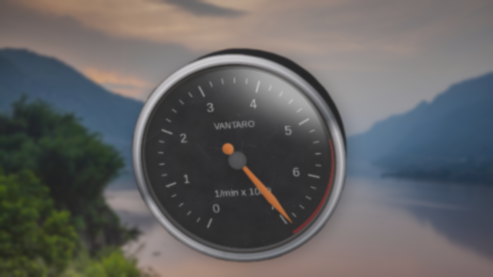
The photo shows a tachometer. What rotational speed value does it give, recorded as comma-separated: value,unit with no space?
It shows 6900,rpm
